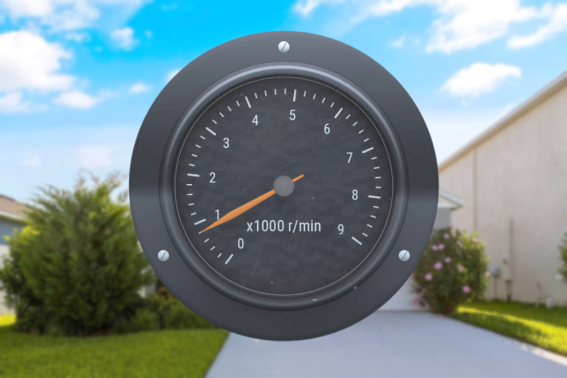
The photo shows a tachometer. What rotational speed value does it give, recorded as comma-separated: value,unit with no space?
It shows 800,rpm
